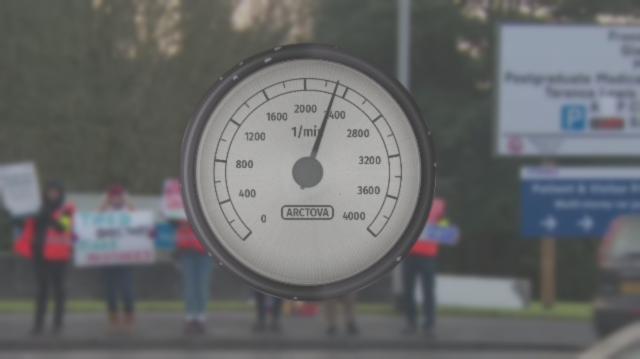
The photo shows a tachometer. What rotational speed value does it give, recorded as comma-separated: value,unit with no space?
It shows 2300,rpm
